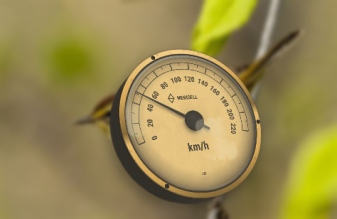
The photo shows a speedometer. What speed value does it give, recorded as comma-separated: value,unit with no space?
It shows 50,km/h
